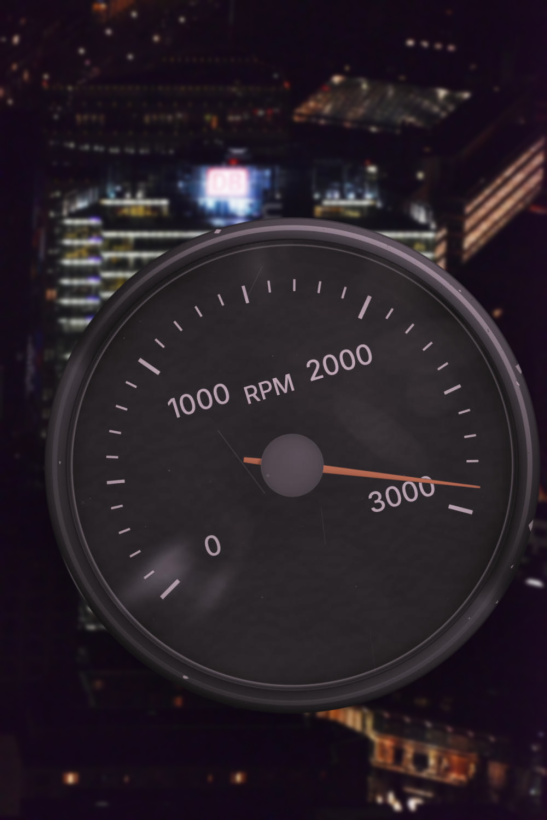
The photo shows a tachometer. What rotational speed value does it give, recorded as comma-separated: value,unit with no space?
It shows 2900,rpm
